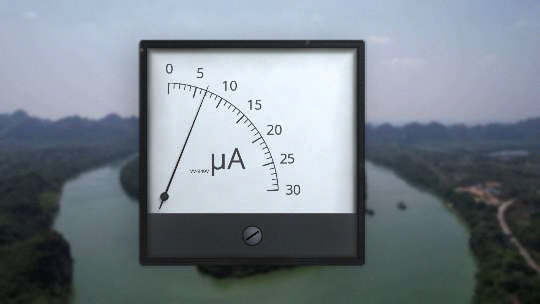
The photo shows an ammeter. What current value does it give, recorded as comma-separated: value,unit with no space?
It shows 7,µA
